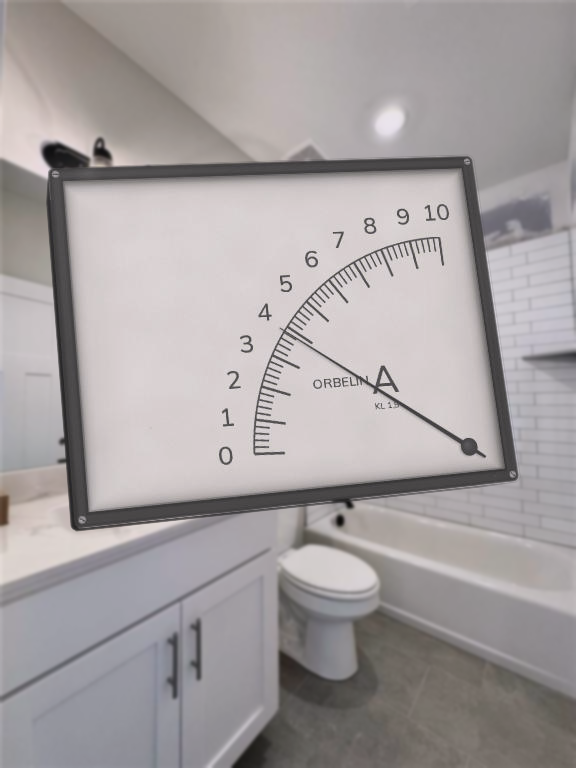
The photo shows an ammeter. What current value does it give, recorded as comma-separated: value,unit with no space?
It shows 3.8,A
